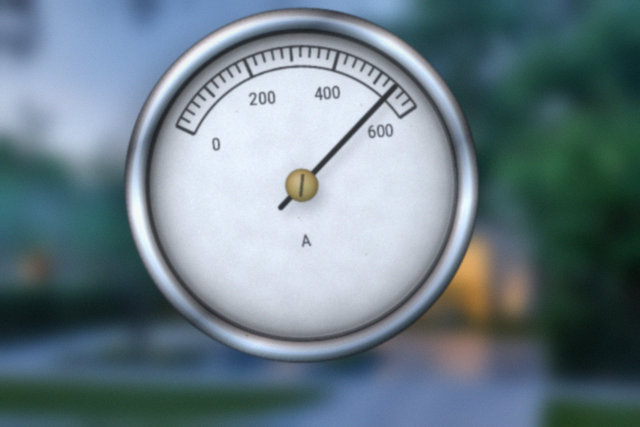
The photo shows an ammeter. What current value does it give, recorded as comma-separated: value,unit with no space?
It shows 540,A
